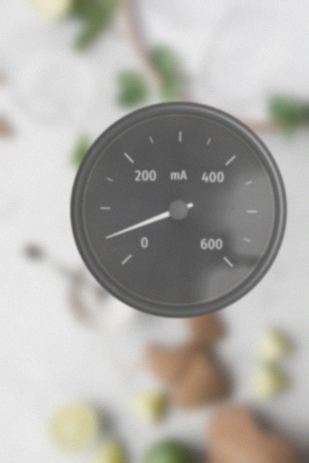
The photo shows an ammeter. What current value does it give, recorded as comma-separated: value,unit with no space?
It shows 50,mA
